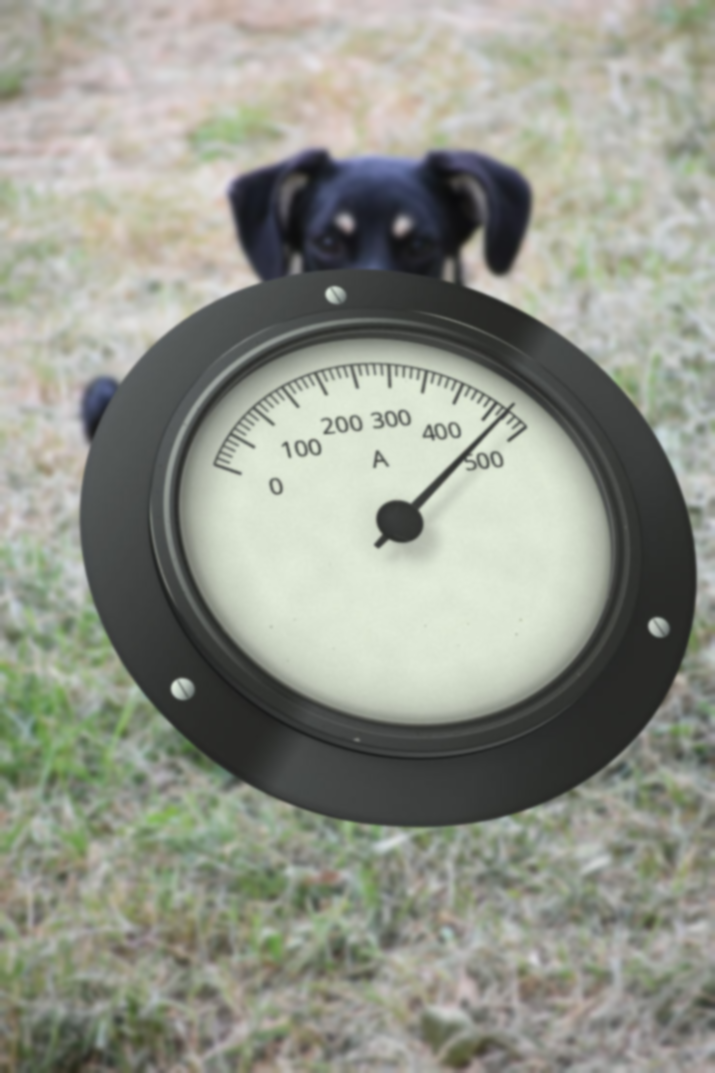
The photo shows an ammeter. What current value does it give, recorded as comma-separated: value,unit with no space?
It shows 470,A
